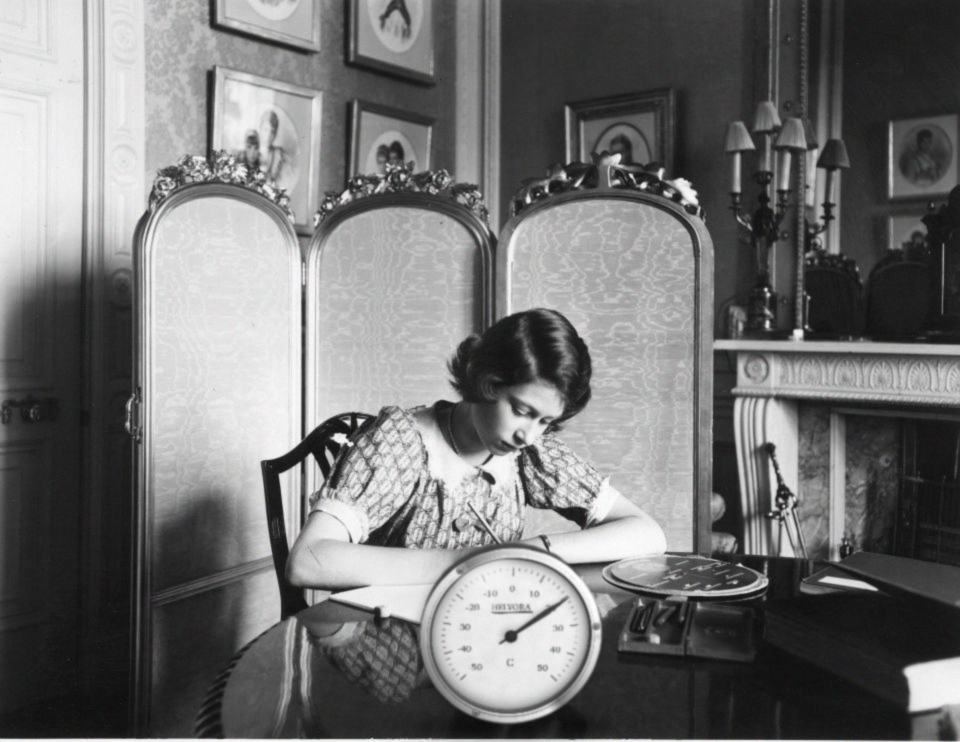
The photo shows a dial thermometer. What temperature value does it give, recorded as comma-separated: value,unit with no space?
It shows 20,°C
